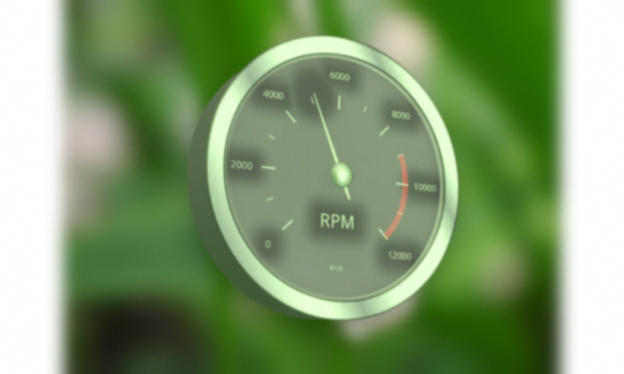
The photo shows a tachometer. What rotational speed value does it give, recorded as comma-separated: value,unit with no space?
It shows 5000,rpm
